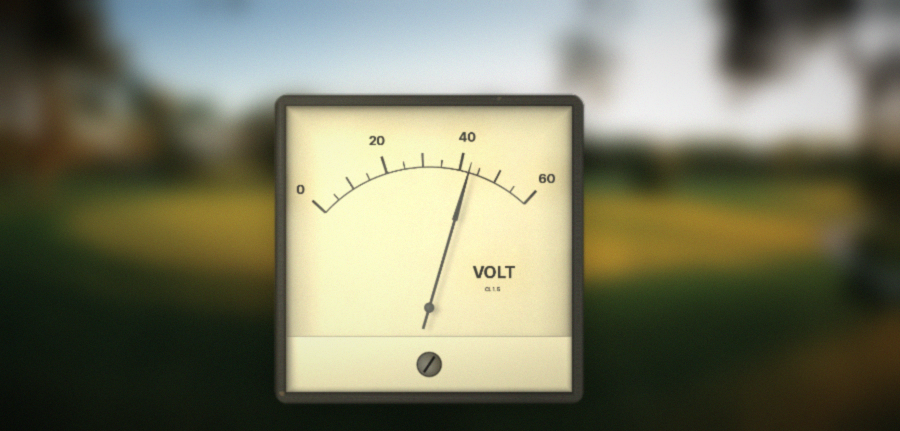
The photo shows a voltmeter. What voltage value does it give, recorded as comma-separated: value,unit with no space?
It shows 42.5,V
